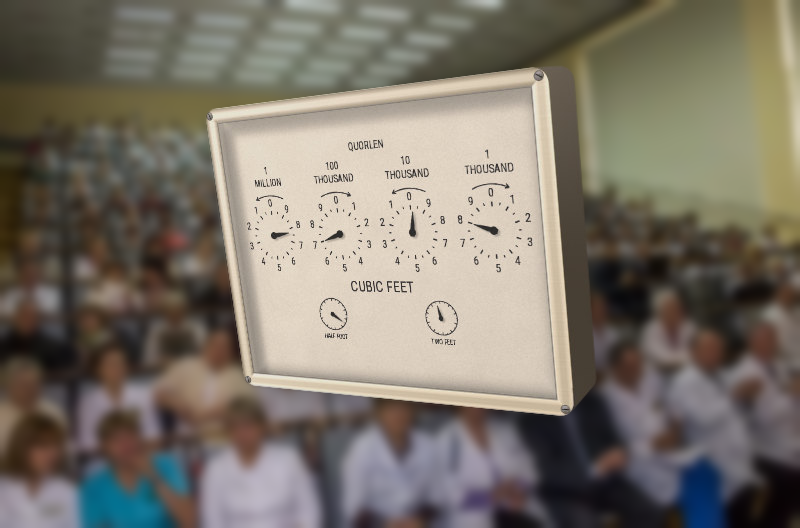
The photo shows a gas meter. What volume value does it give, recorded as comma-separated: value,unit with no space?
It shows 769800,ft³
